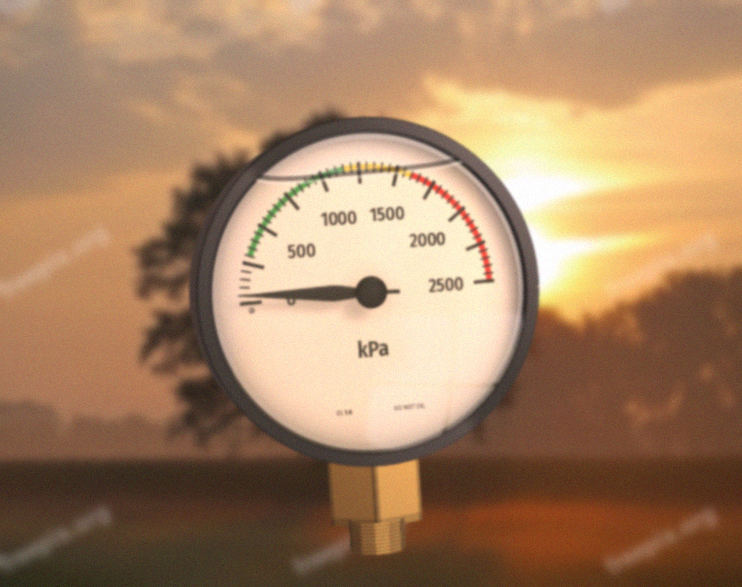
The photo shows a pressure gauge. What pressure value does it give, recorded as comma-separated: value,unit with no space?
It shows 50,kPa
